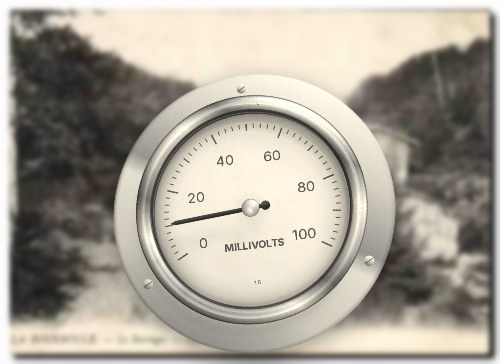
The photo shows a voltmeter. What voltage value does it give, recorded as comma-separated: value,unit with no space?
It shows 10,mV
